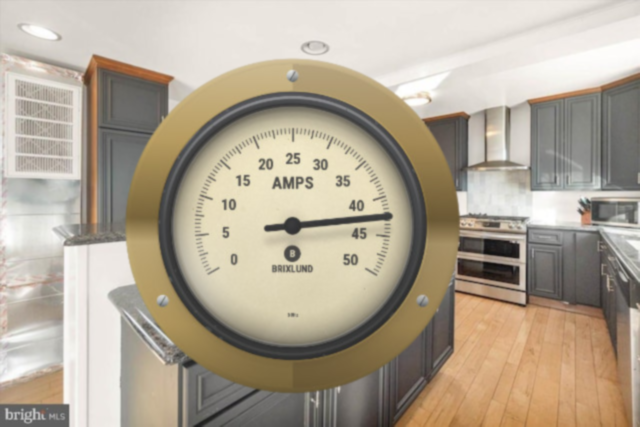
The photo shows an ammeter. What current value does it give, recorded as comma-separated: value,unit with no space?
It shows 42.5,A
